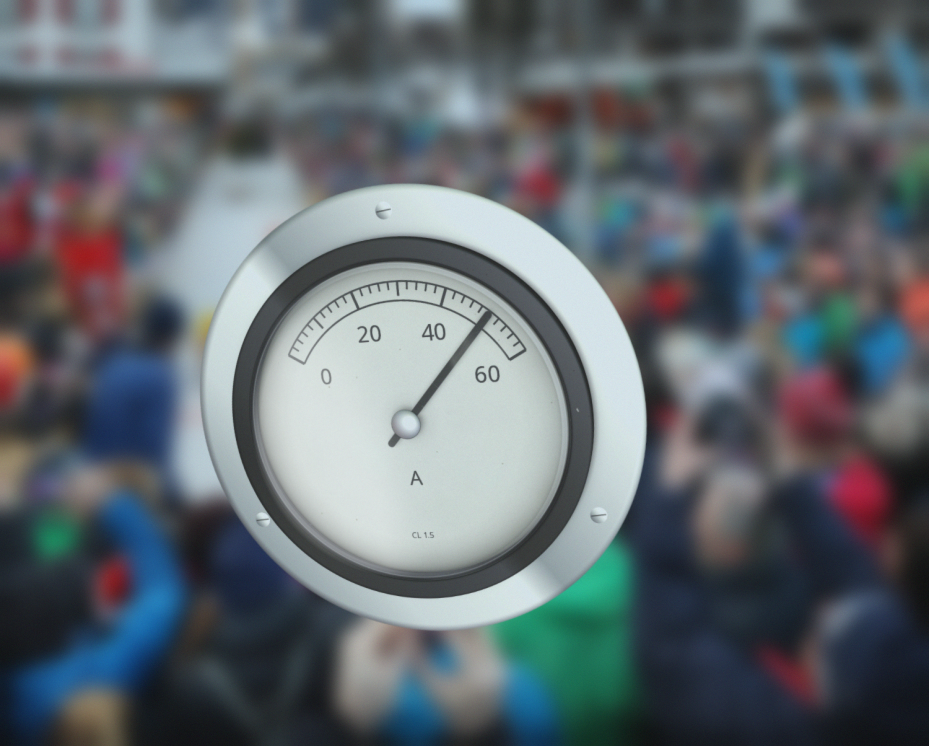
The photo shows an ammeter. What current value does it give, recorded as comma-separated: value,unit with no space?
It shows 50,A
